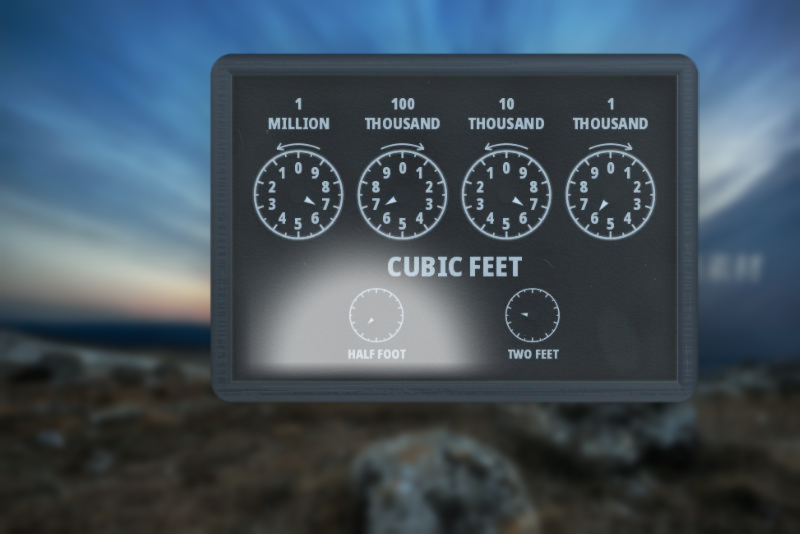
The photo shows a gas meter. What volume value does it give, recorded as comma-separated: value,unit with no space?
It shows 666600,ft³
